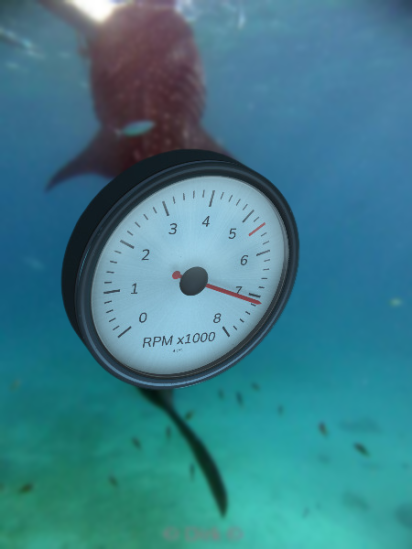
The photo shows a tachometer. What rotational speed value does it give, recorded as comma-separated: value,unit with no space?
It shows 7100,rpm
